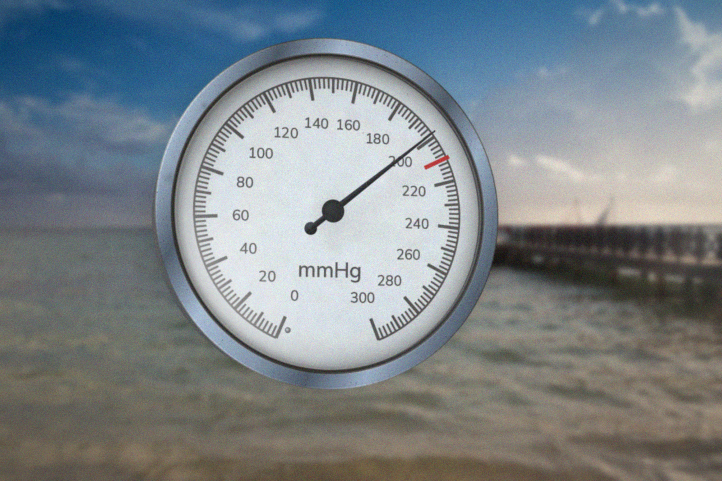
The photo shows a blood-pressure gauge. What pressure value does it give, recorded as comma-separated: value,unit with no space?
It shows 198,mmHg
